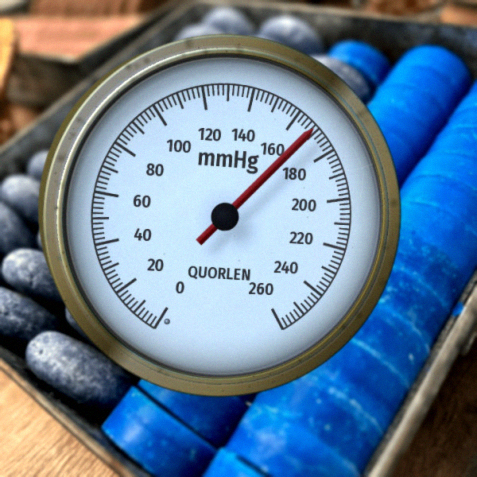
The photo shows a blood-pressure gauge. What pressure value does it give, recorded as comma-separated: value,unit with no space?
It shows 168,mmHg
